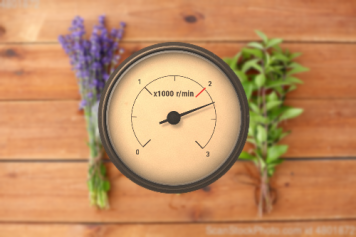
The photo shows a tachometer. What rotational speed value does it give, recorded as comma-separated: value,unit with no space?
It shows 2250,rpm
